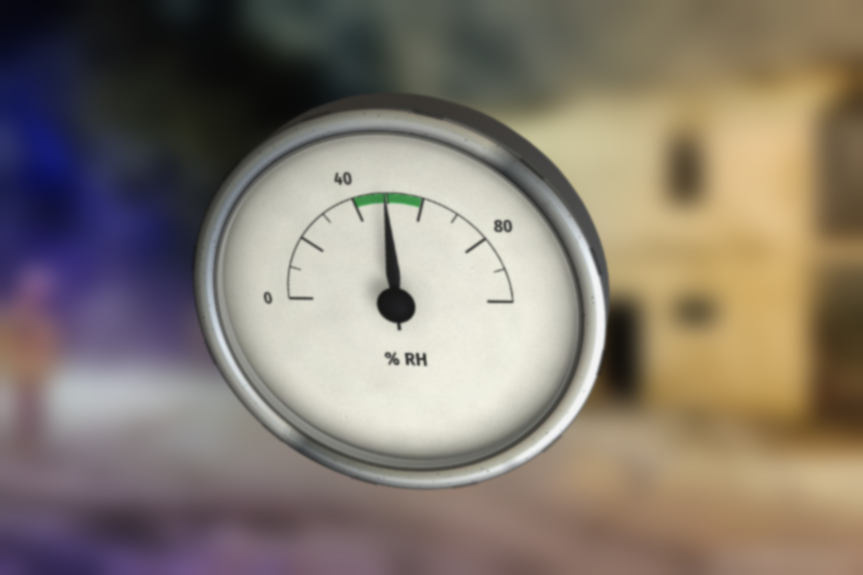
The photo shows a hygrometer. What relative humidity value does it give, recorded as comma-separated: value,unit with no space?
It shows 50,%
